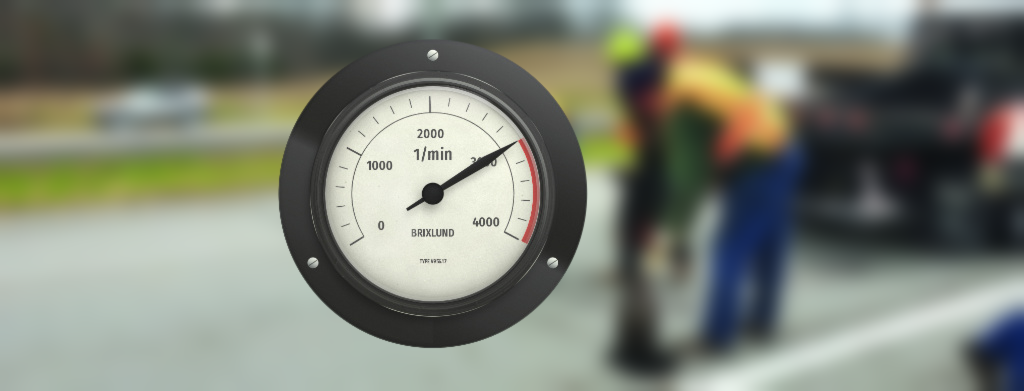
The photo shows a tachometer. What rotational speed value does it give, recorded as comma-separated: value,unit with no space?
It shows 3000,rpm
